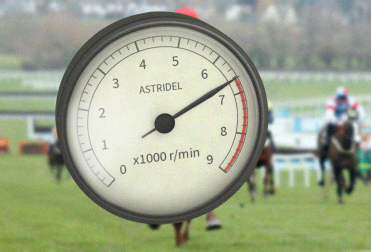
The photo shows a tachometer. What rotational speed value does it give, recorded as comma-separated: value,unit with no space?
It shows 6600,rpm
